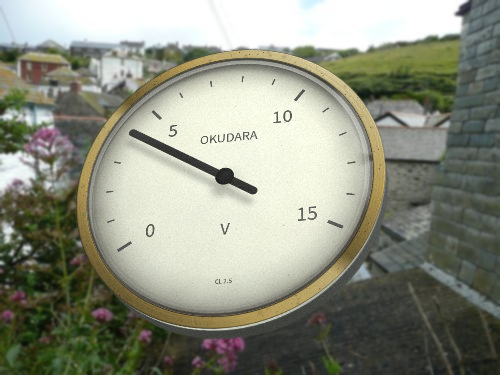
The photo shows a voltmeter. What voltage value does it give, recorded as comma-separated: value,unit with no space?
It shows 4,V
